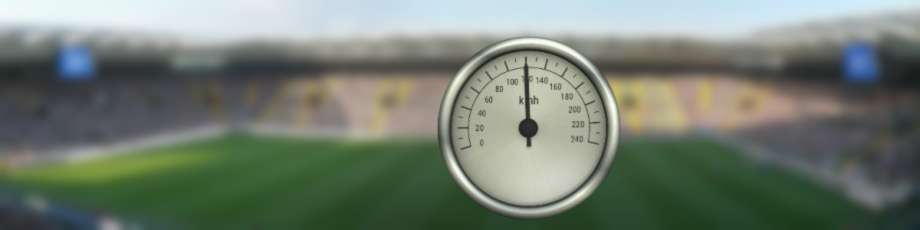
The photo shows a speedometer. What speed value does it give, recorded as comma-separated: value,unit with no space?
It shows 120,km/h
